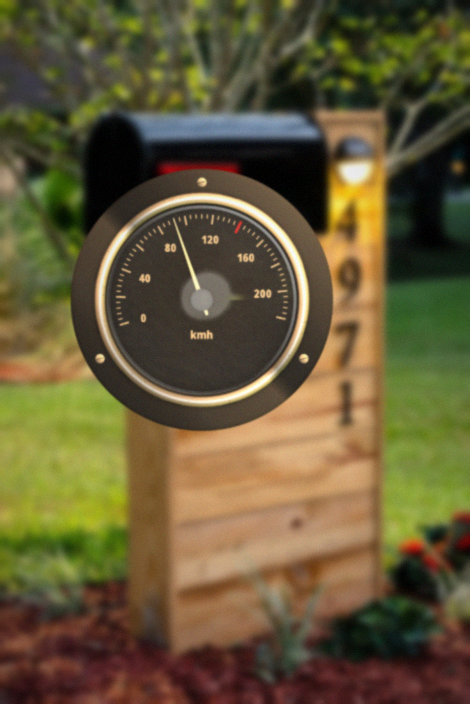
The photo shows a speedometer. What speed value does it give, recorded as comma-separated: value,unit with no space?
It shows 92,km/h
